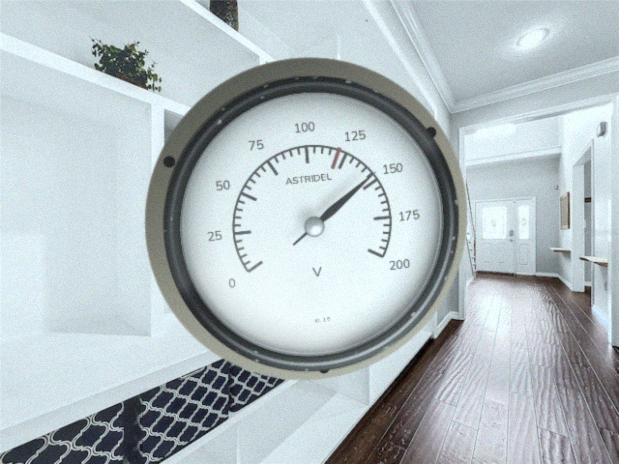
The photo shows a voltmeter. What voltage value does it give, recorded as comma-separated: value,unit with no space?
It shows 145,V
